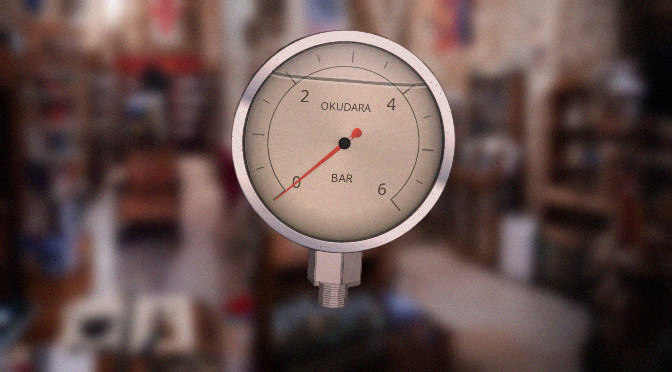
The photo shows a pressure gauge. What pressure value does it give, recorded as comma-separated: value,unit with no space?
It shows 0,bar
